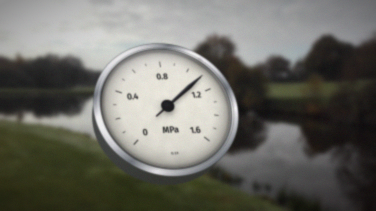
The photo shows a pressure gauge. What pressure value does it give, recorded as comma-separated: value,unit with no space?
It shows 1.1,MPa
